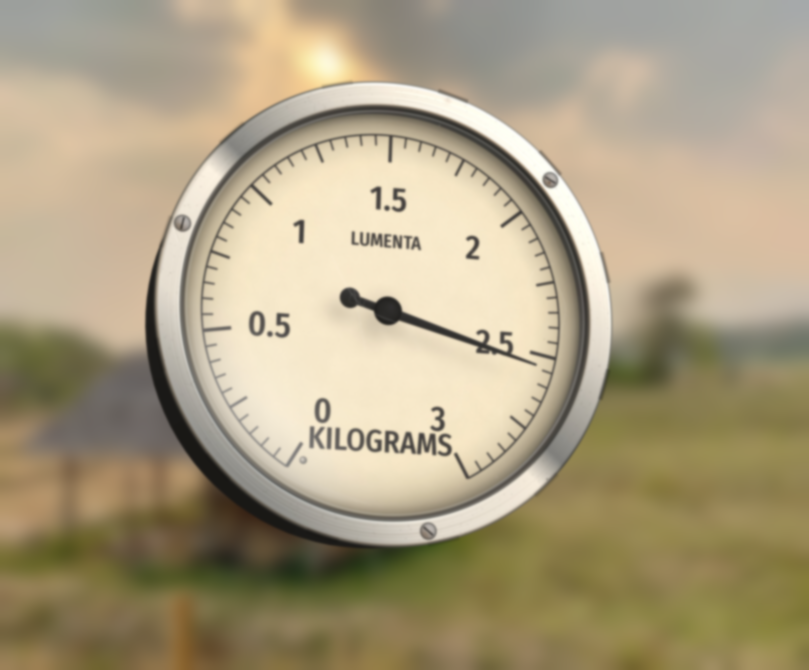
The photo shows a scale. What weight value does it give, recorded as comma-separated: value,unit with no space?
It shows 2.55,kg
